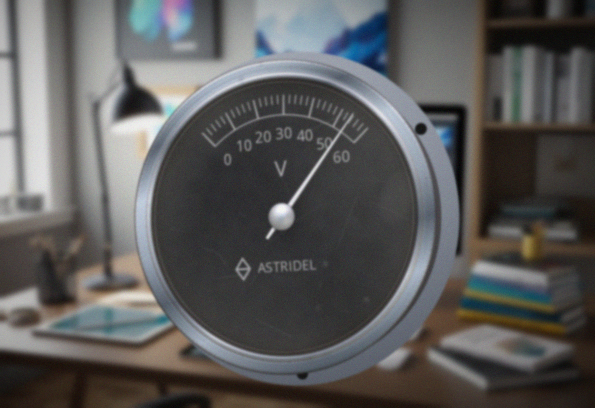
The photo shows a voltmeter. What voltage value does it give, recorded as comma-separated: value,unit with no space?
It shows 54,V
